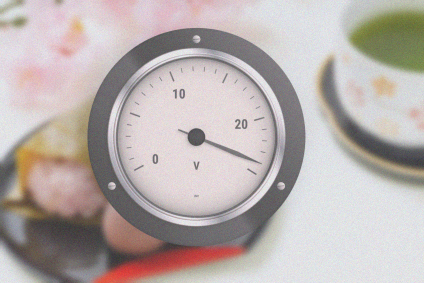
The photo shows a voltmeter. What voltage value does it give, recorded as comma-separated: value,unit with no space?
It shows 24,V
